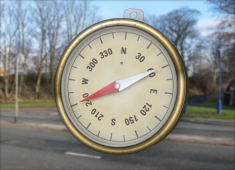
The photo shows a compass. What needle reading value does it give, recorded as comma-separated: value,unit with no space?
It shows 240,°
